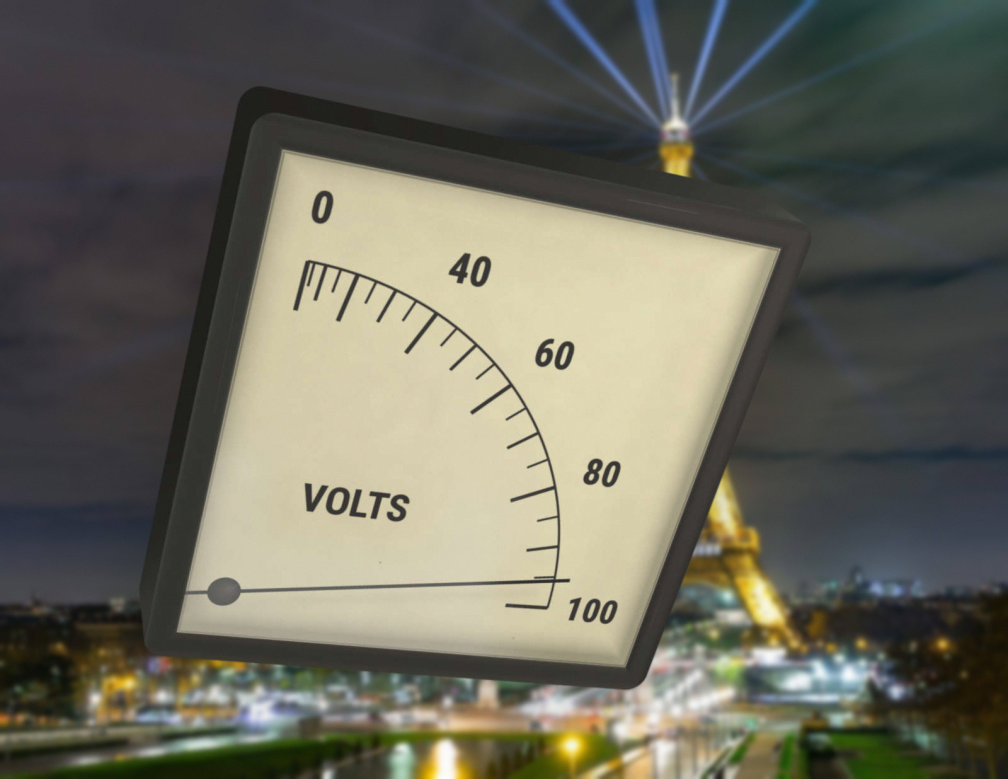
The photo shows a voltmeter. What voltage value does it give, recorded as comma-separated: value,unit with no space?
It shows 95,V
